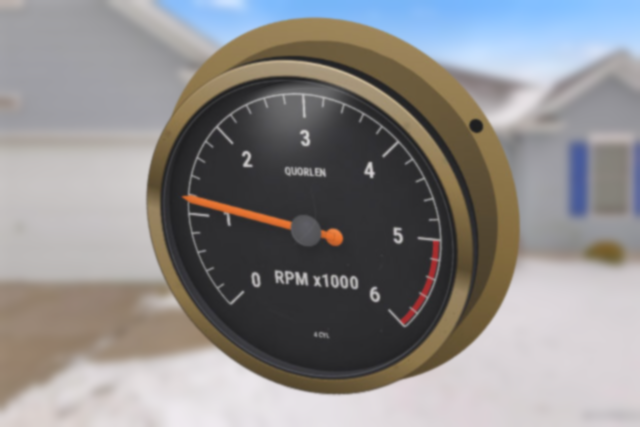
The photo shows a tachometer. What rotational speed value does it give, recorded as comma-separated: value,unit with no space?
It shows 1200,rpm
